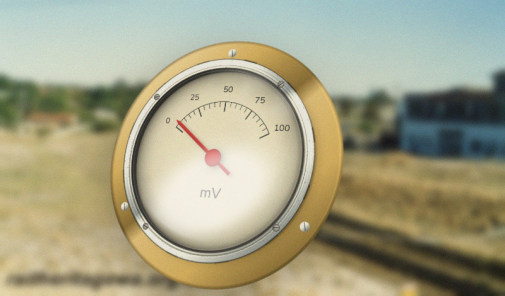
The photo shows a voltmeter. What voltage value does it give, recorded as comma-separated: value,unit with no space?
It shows 5,mV
